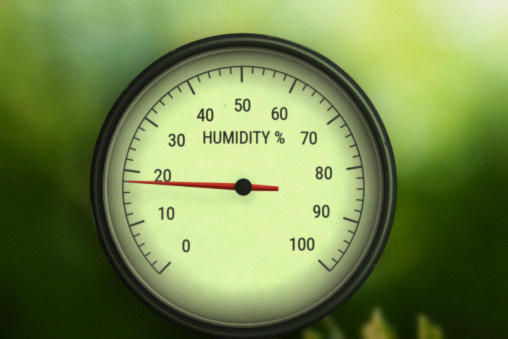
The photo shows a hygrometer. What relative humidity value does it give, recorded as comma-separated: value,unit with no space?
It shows 18,%
